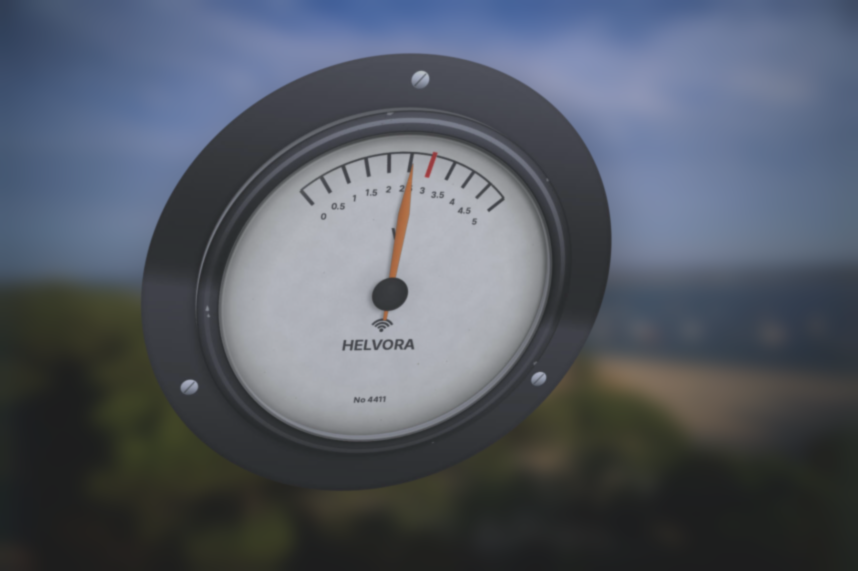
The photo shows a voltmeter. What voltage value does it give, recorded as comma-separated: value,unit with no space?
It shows 2.5,V
